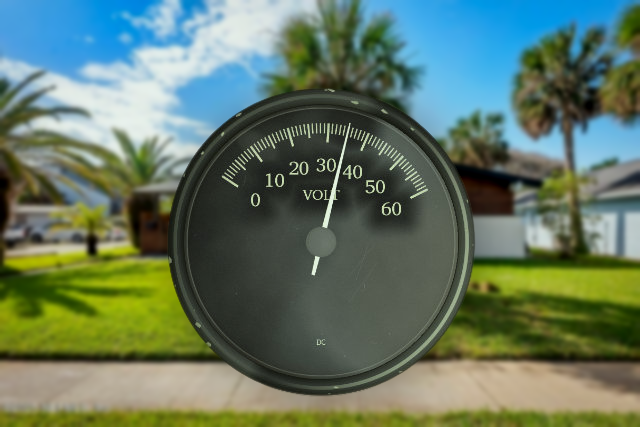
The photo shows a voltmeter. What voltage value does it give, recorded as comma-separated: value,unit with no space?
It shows 35,V
